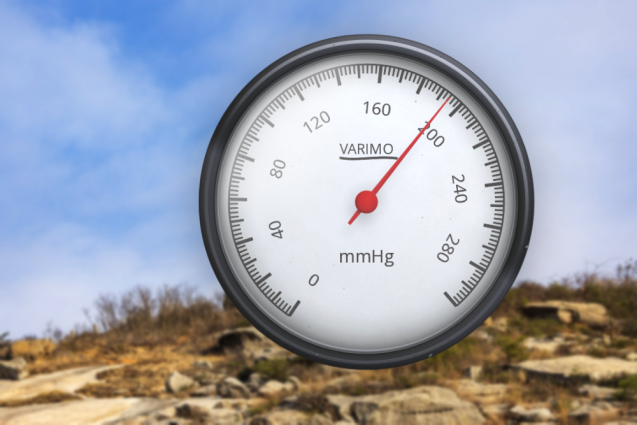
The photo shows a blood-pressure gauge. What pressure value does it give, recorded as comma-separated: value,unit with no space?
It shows 194,mmHg
